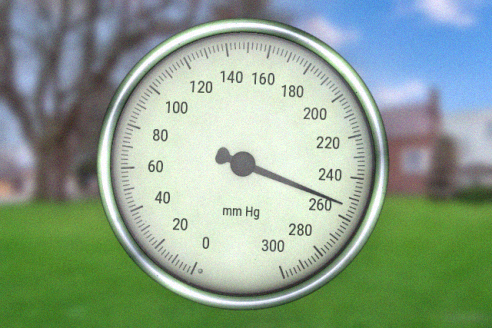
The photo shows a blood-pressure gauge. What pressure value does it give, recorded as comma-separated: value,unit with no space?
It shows 254,mmHg
